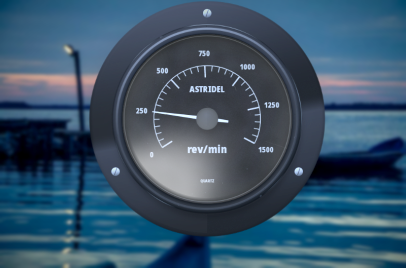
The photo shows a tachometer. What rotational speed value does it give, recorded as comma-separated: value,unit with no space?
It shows 250,rpm
